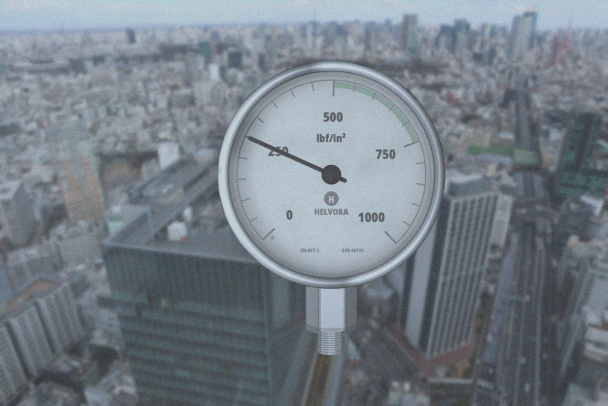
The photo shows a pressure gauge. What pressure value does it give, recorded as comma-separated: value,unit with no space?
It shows 250,psi
